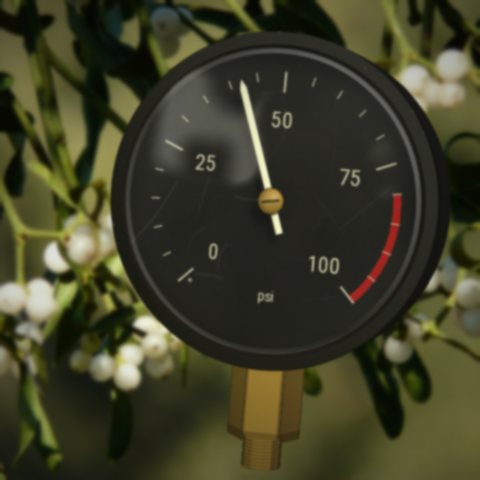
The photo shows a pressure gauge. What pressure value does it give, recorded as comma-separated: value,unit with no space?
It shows 42.5,psi
